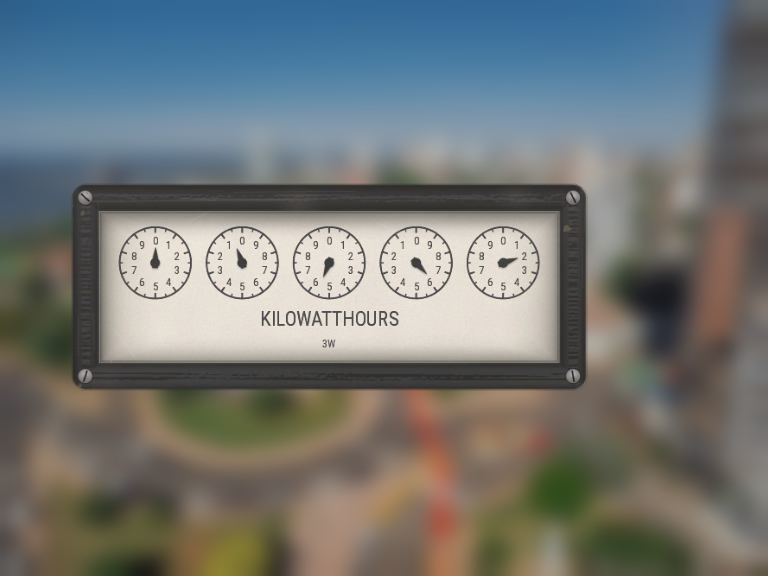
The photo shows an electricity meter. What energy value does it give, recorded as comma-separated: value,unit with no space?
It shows 562,kWh
